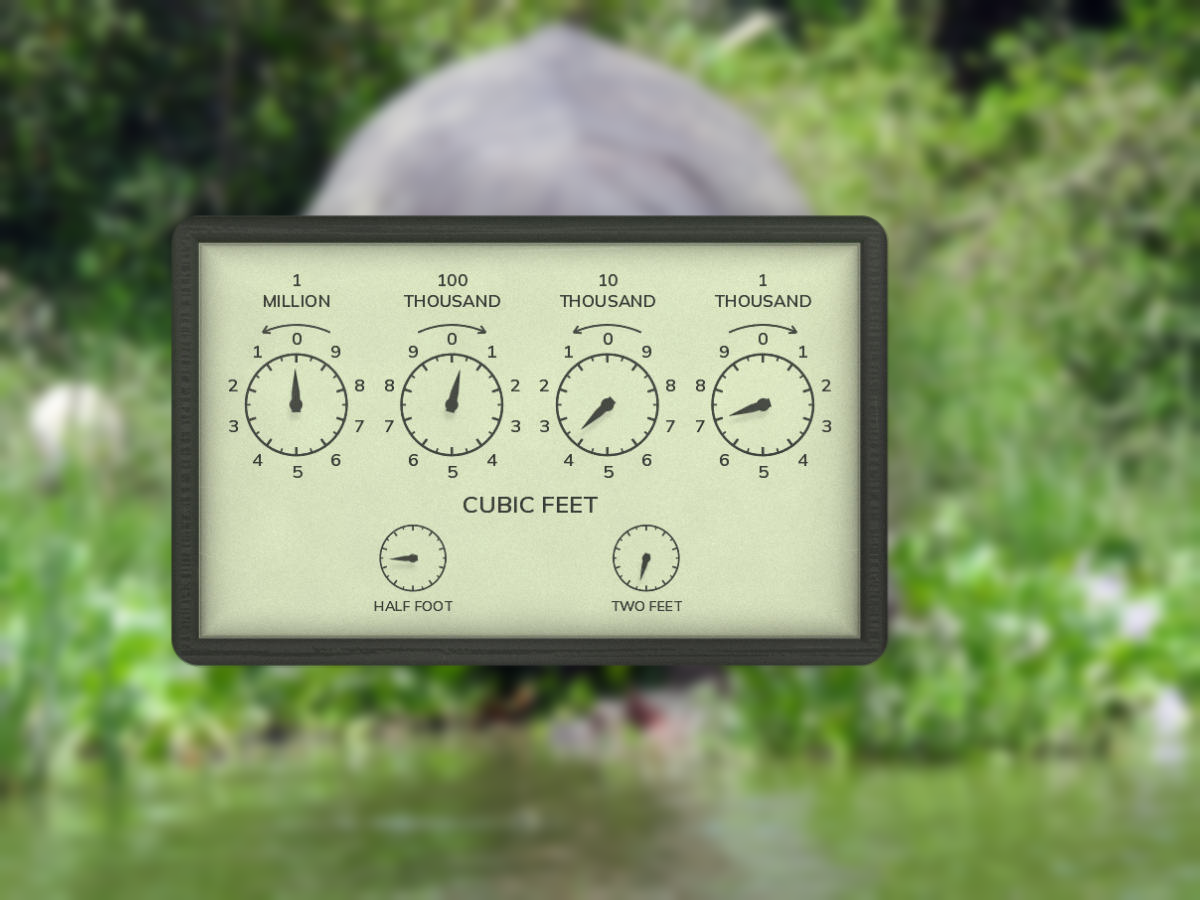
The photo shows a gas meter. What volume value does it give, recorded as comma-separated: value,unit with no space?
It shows 3700,ft³
